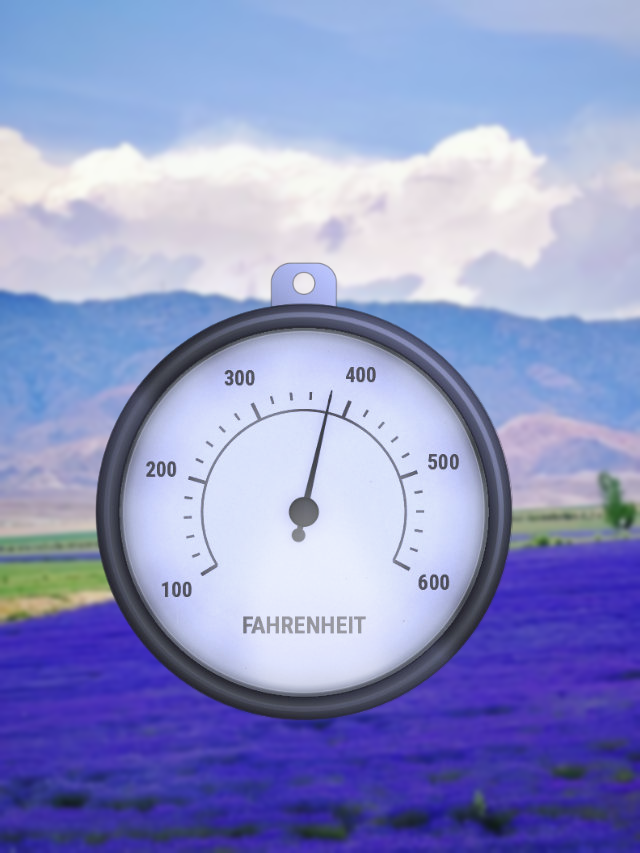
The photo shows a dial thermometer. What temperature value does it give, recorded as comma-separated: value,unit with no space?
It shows 380,°F
